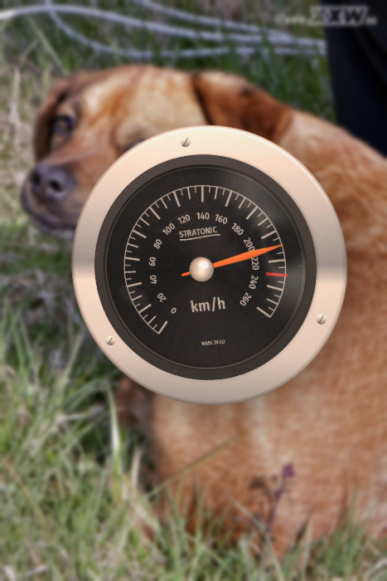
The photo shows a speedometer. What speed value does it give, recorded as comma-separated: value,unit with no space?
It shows 210,km/h
